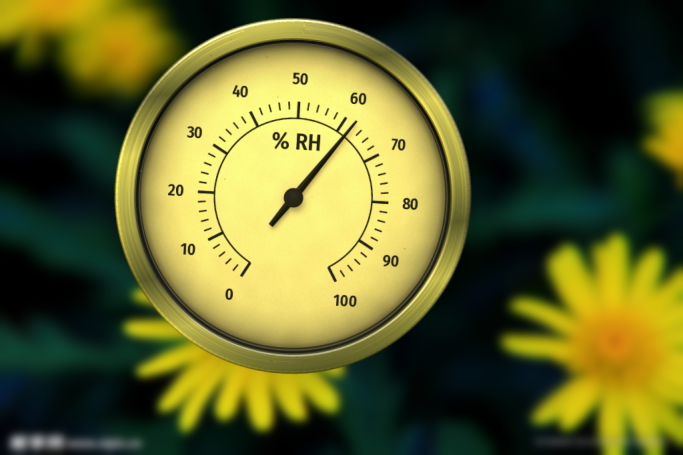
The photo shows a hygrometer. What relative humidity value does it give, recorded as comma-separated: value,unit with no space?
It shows 62,%
